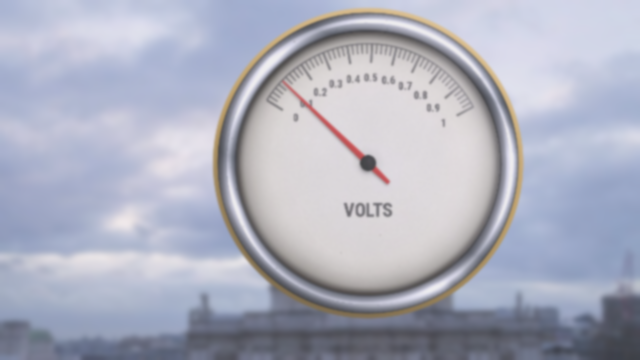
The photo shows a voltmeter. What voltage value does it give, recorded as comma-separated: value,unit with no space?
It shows 0.1,V
